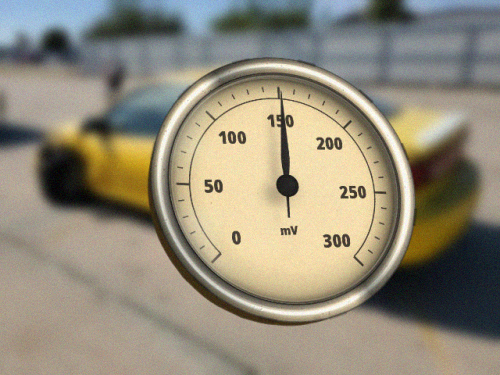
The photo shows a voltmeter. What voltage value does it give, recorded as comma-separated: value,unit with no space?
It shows 150,mV
